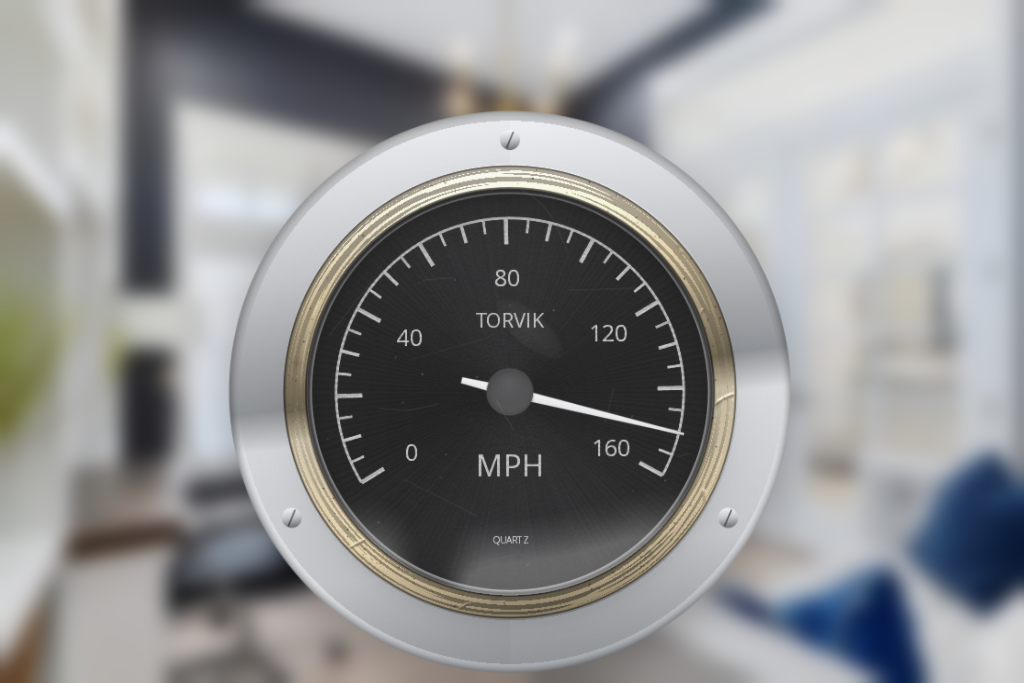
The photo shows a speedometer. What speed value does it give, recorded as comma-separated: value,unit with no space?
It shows 150,mph
